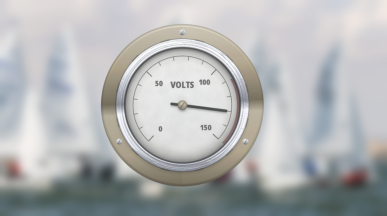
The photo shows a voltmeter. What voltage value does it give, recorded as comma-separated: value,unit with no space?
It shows 130,V
